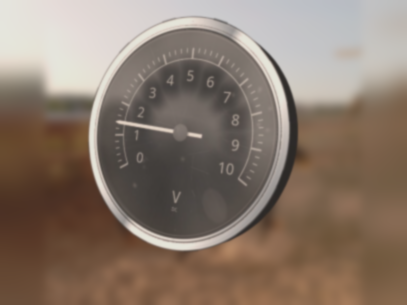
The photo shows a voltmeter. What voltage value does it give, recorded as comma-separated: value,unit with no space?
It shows 1.4,V
